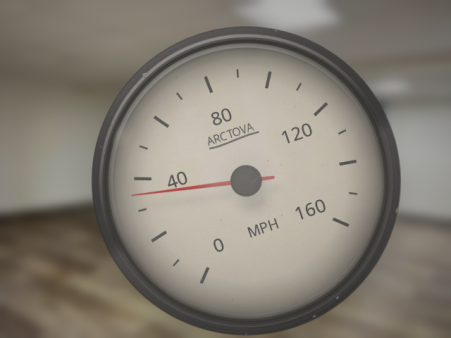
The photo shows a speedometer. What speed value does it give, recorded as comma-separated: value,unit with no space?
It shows 35,mph
